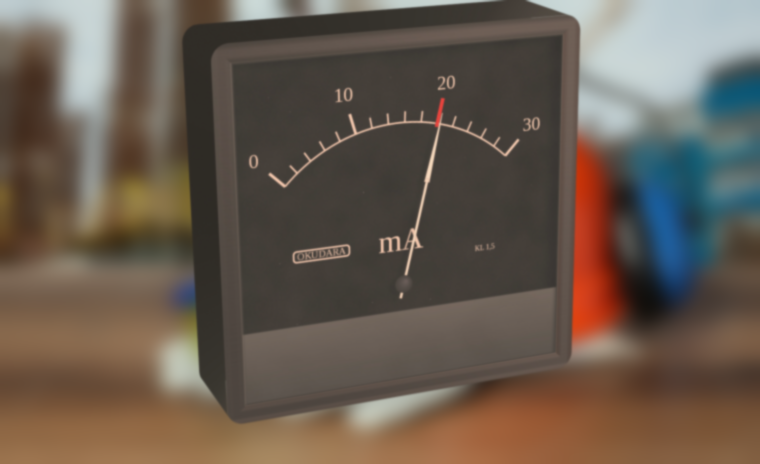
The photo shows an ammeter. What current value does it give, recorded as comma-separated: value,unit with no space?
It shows 20,mA
